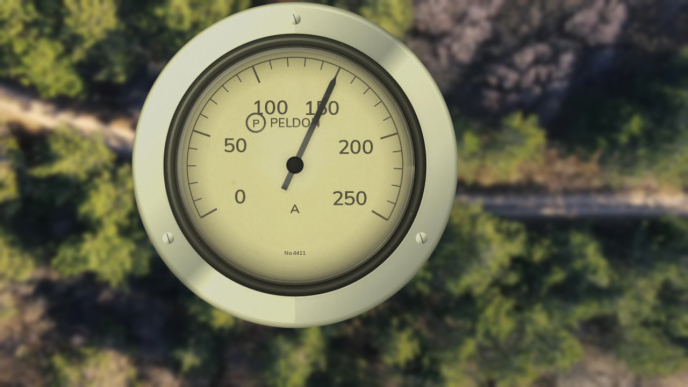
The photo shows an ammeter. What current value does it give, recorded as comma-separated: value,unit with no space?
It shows 150,A
